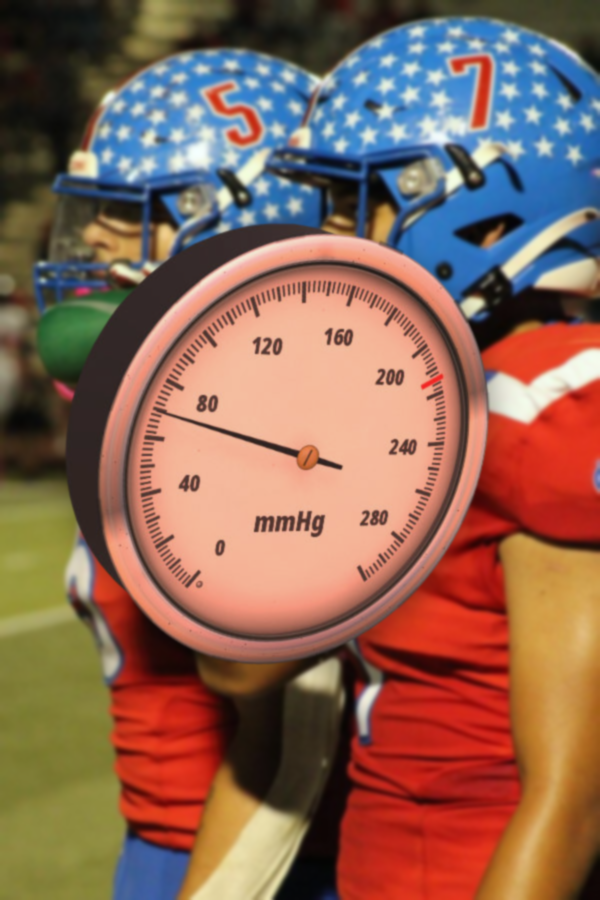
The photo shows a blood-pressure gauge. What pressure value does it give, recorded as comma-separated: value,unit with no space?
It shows 70,mmHg
